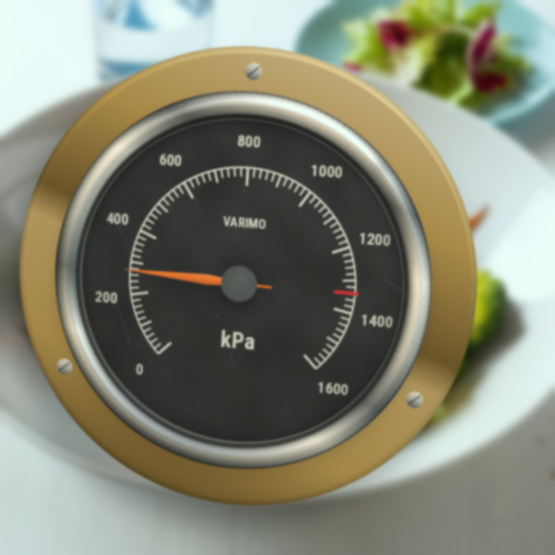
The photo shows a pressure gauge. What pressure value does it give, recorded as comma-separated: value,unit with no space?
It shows 280,kPa
